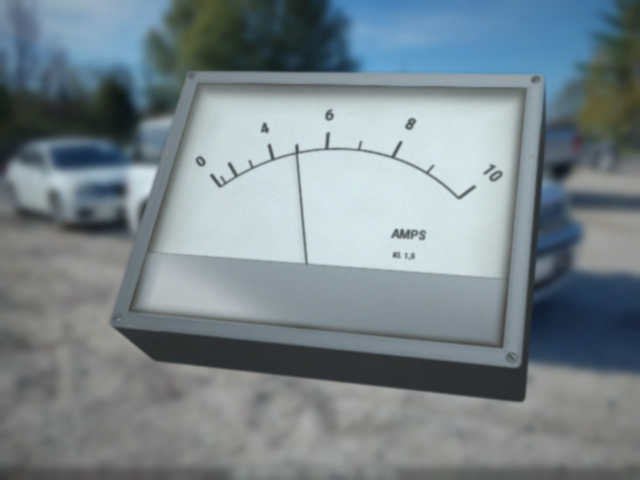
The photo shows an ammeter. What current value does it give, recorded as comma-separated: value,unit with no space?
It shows 5,A
